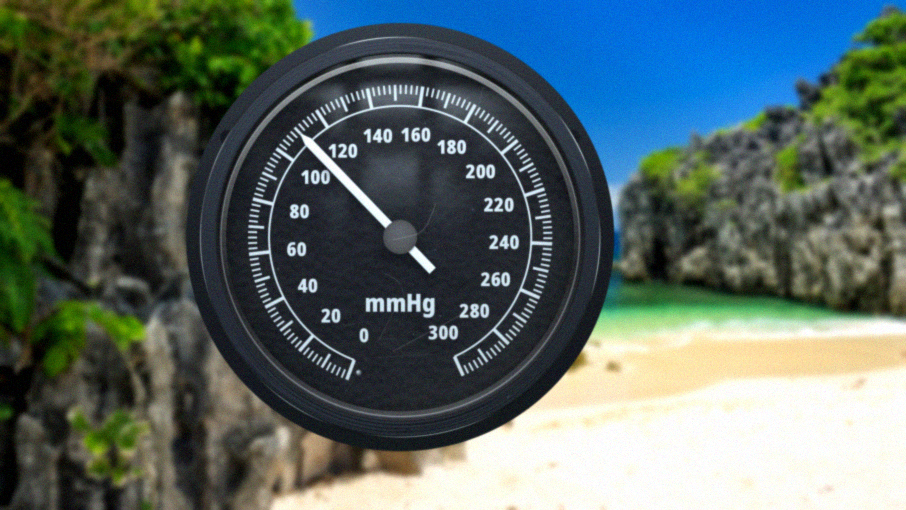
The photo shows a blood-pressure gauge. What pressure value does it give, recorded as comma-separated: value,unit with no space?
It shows 110,mmHg
